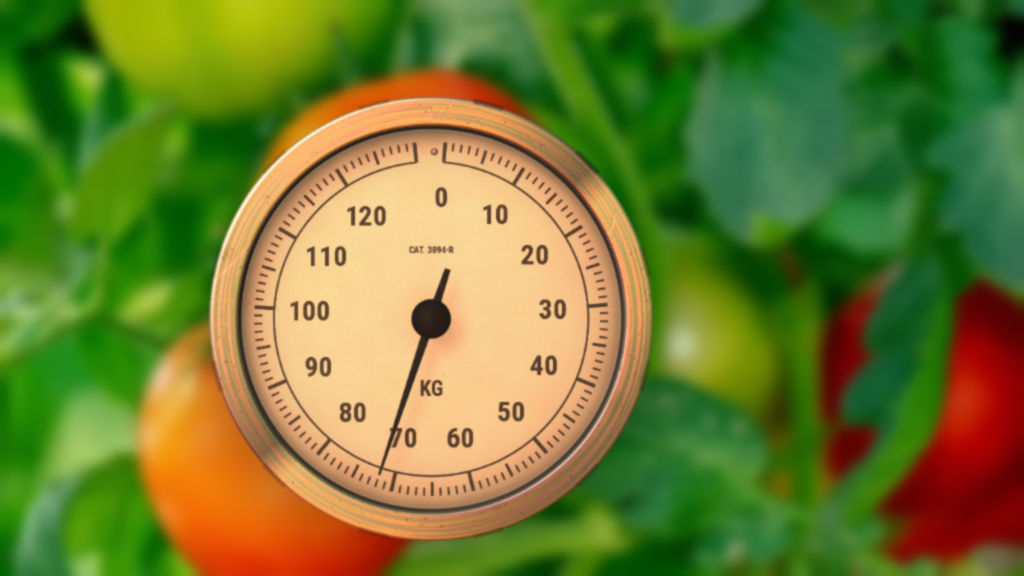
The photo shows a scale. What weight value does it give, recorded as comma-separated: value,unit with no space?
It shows 72,kg
